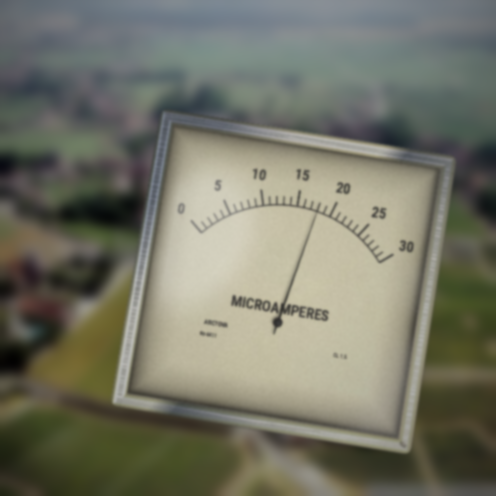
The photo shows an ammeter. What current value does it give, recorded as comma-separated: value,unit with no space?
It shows 18,µA
